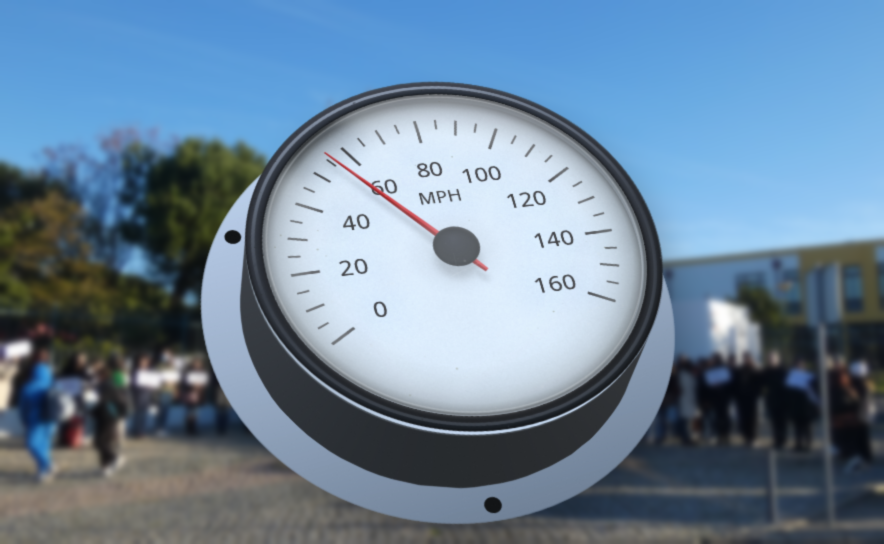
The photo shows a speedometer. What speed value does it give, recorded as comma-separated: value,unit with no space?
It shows 55,mph
